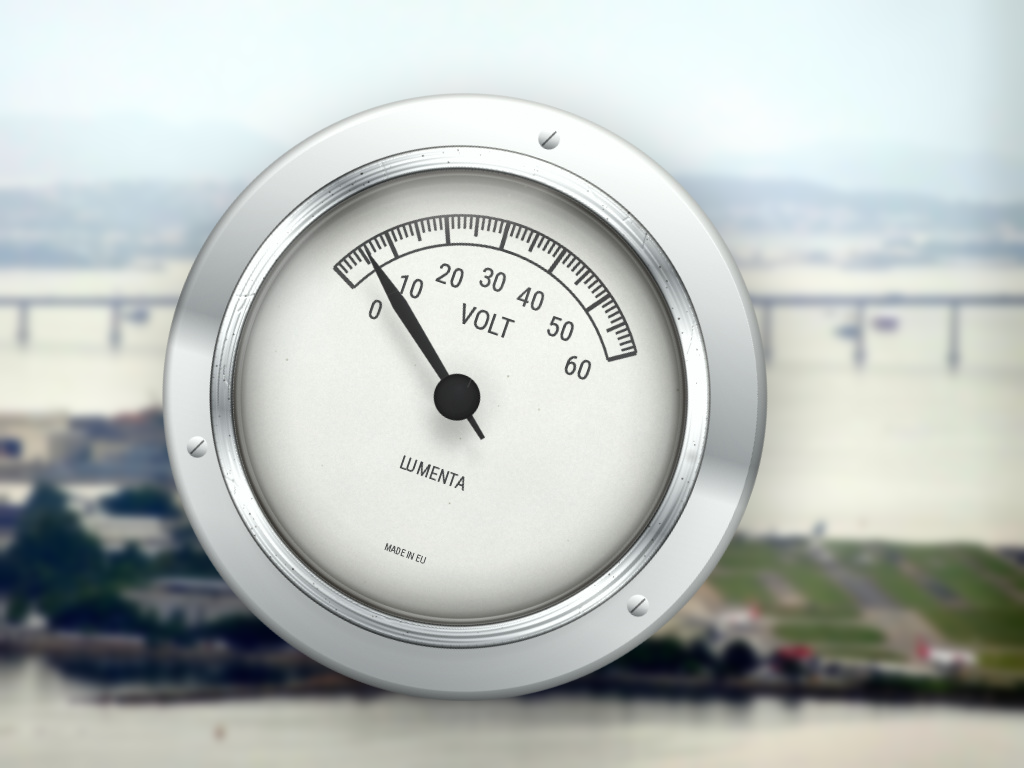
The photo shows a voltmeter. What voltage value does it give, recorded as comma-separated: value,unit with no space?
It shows 6,V
